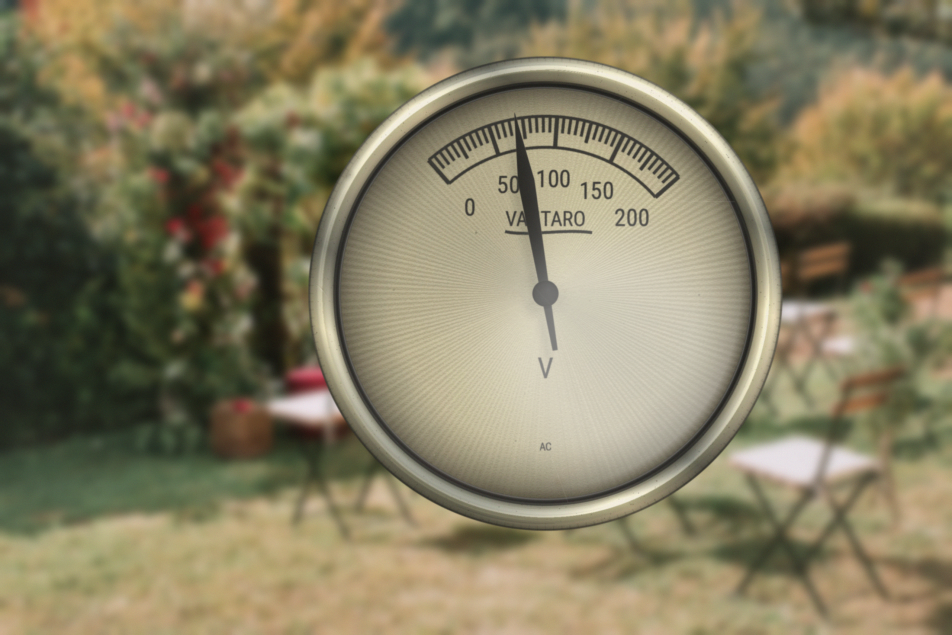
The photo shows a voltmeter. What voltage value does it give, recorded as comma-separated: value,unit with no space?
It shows 70,V
